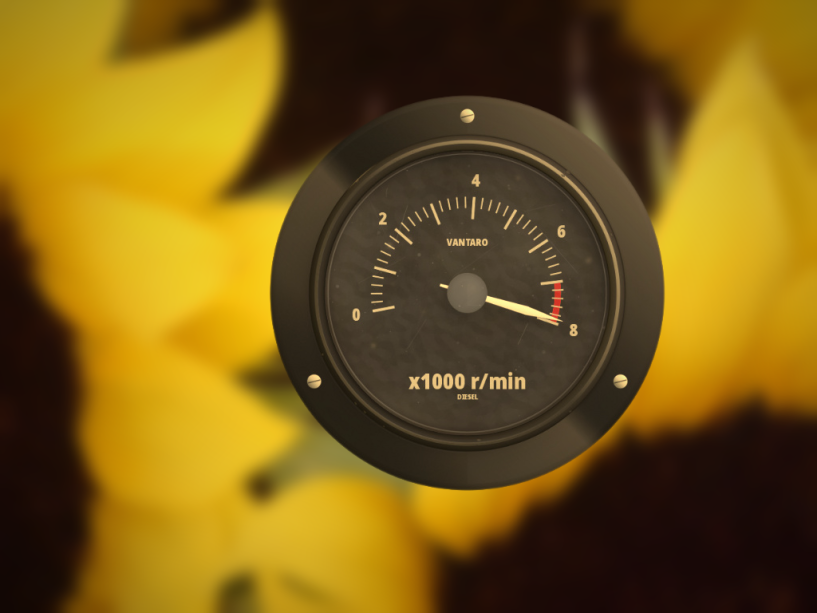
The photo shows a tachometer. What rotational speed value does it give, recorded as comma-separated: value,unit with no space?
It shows 7900,rpm
